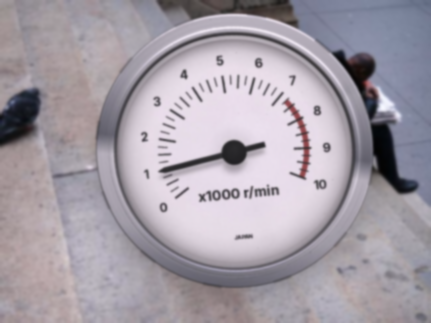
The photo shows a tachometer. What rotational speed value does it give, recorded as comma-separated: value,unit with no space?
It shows 1000,rpm
